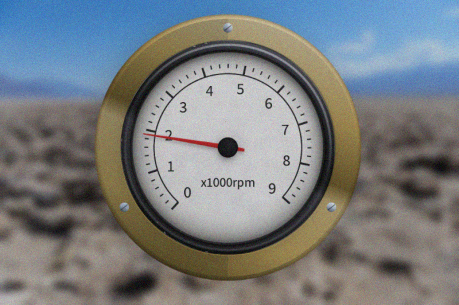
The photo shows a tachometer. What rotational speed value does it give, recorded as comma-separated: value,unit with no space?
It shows 1900,rpm
